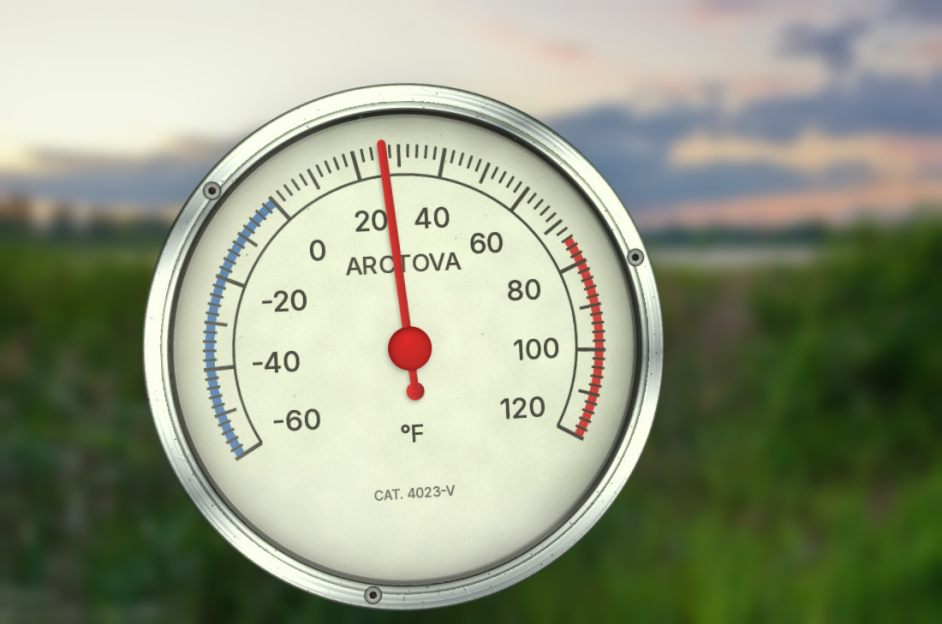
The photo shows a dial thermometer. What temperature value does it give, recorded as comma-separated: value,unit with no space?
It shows 26,°F
